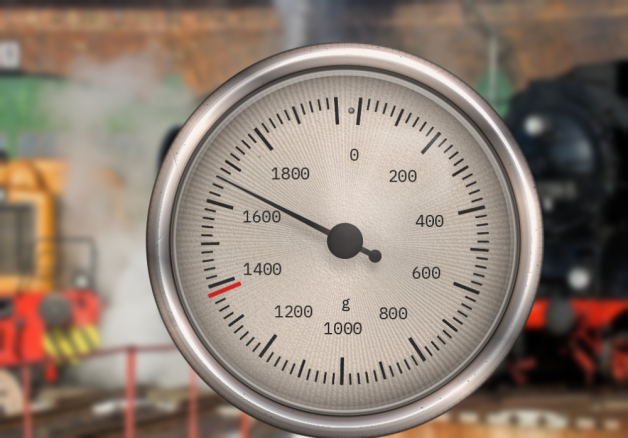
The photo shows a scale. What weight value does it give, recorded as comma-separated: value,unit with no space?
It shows 1660,g
